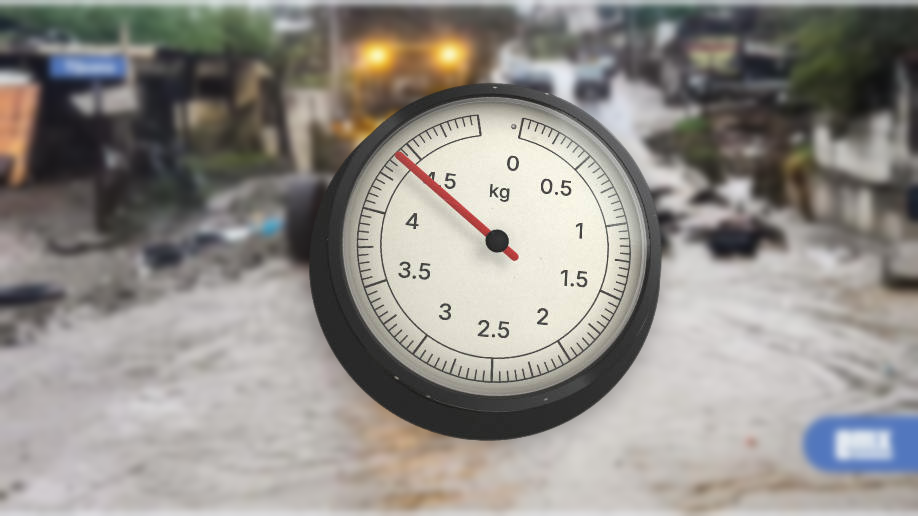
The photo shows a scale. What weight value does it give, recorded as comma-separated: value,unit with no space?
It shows 4.4,kg
